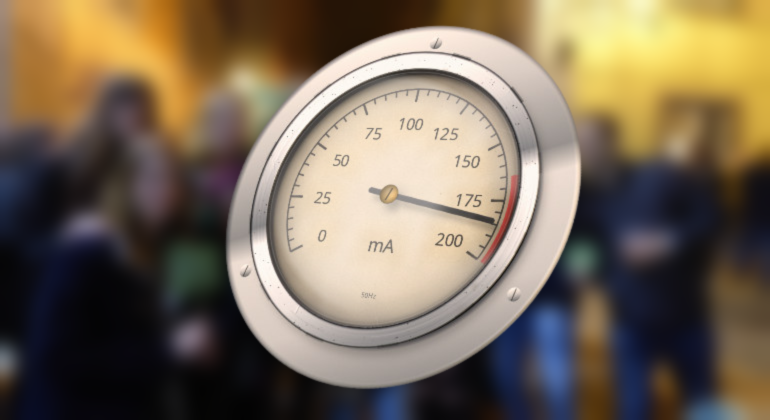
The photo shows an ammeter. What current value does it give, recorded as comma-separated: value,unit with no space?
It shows 185,mA
